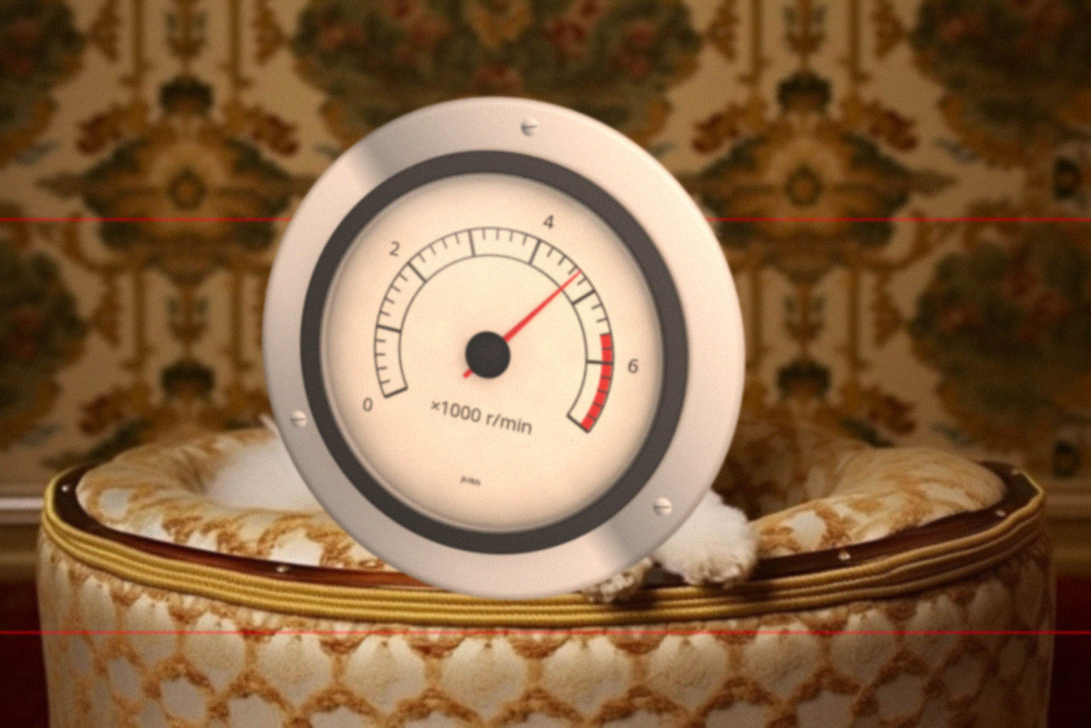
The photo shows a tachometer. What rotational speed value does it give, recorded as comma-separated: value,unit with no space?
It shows 4700,rpm
